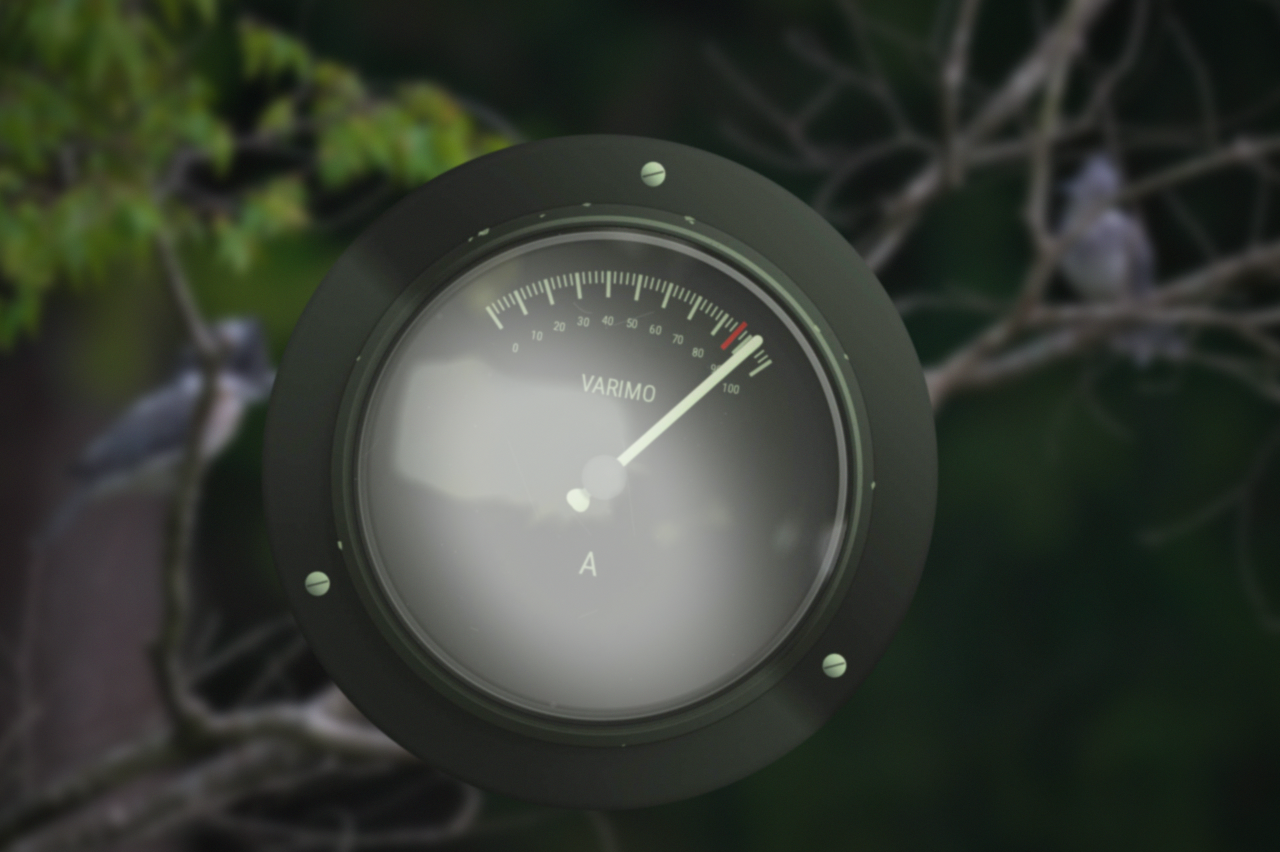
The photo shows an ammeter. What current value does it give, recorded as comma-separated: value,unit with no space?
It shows 92,A
